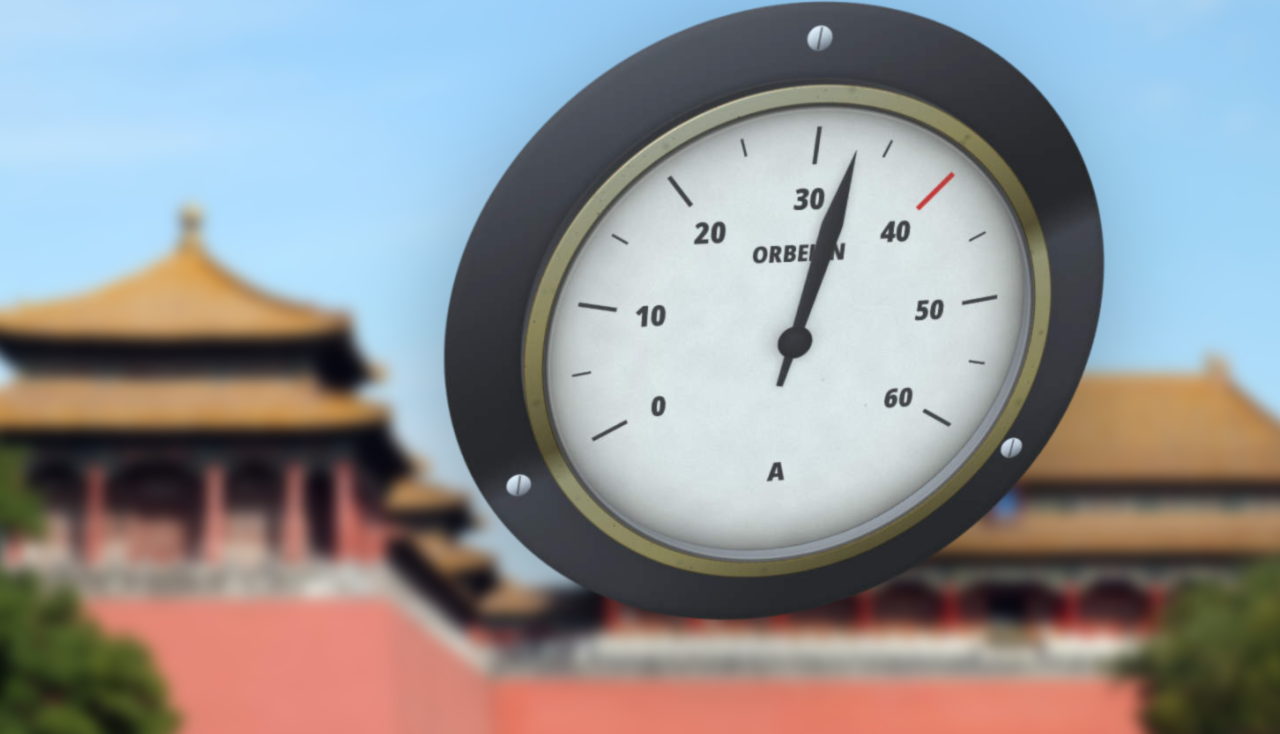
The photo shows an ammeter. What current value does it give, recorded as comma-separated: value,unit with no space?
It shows 32.5,A
